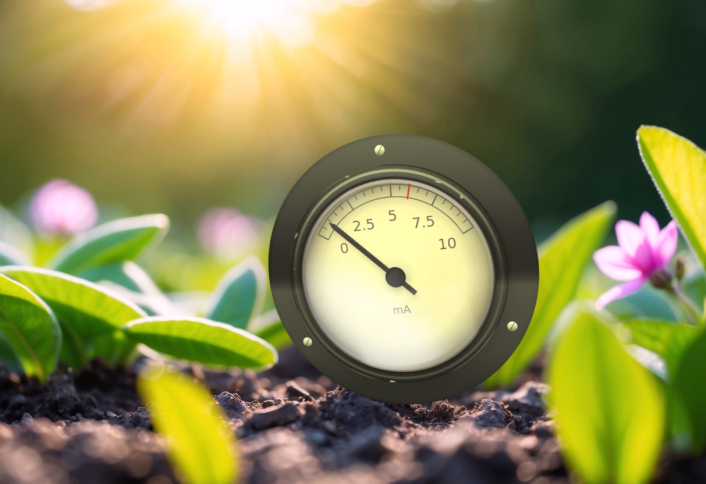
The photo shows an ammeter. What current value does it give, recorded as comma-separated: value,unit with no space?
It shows 1,mA
